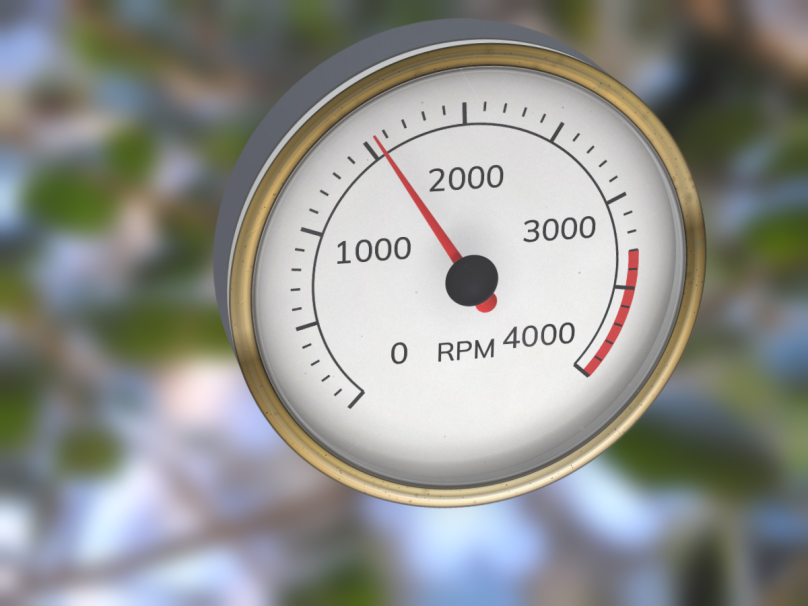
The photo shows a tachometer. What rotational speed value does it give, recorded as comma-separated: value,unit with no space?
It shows 1550,rpm
